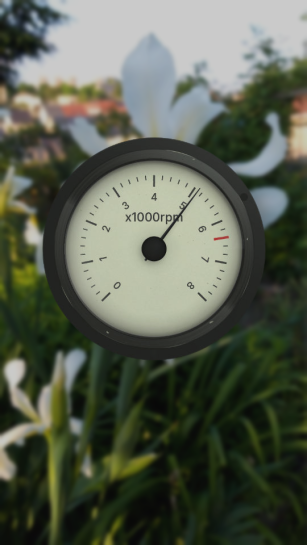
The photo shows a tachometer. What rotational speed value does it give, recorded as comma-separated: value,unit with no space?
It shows 5100,rpm
